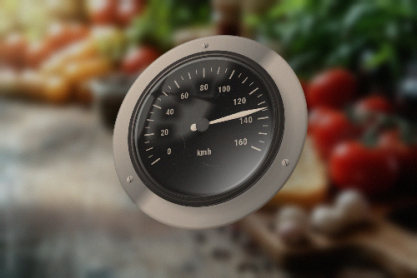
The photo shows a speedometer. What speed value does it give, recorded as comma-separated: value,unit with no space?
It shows 135,km/h
